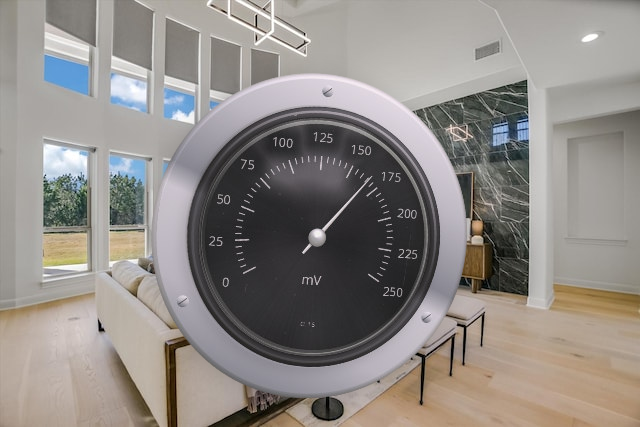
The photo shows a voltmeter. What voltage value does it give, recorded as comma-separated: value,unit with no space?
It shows 165,mV
